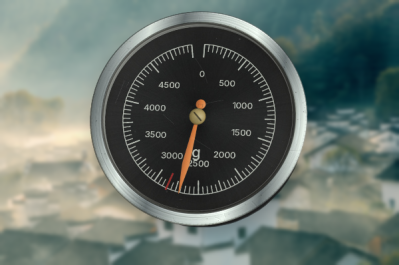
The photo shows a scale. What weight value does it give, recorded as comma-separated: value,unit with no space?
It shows 2700,g
